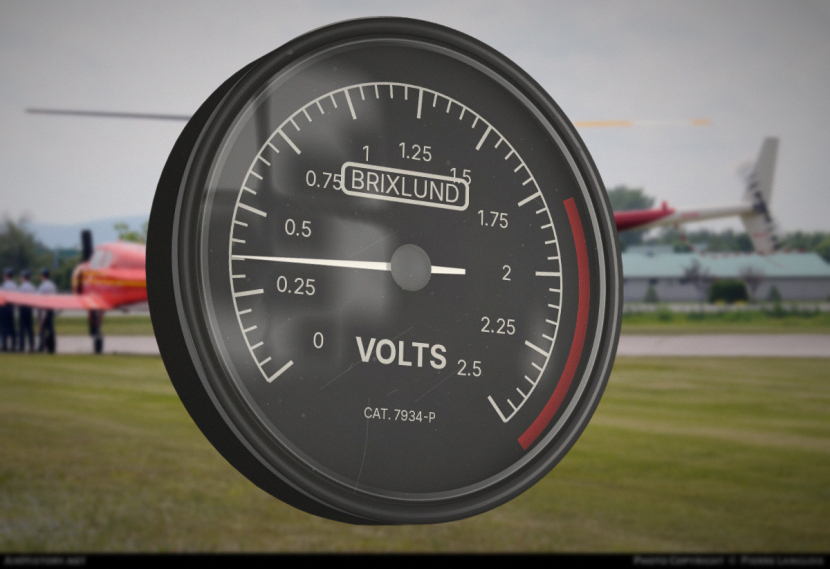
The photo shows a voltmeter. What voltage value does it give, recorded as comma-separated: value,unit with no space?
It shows 0.35,V
